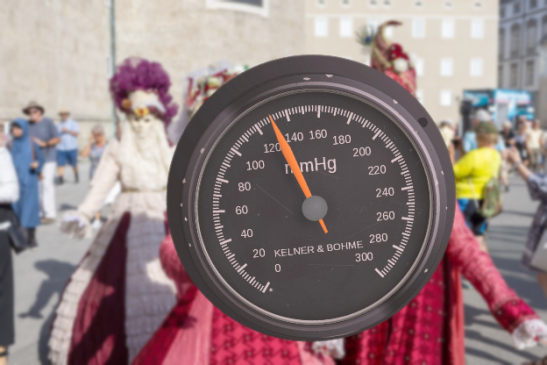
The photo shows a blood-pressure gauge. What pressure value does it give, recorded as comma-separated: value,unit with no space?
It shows 130,mmHg
